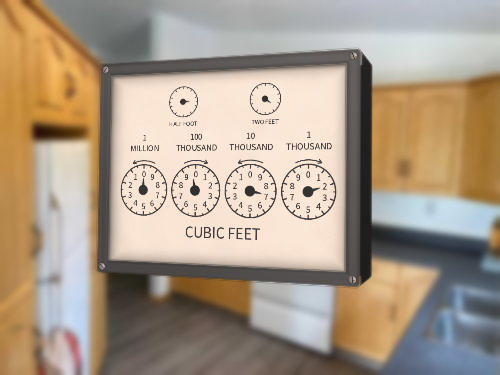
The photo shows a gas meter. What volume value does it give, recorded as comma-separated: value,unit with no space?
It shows 997200,ft³
